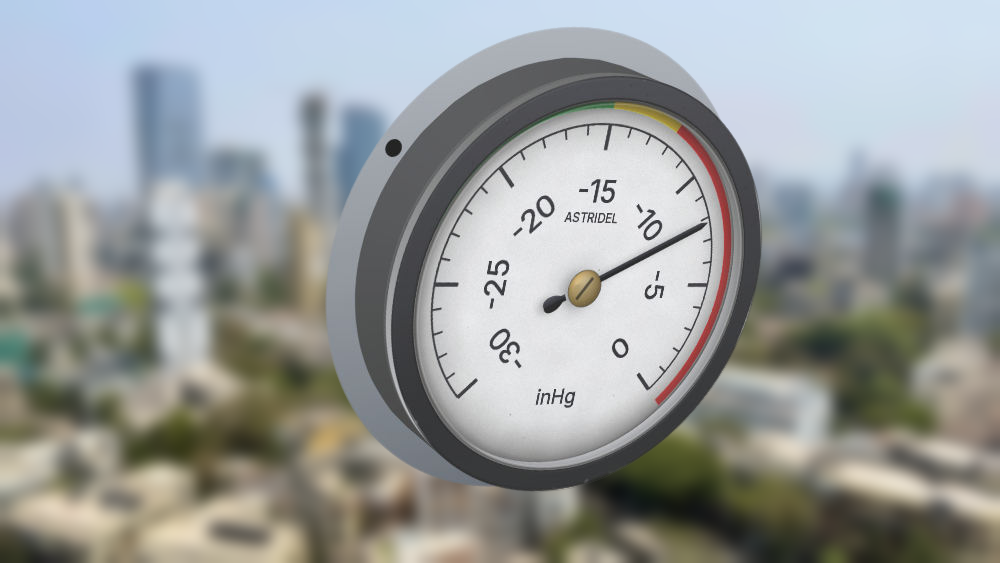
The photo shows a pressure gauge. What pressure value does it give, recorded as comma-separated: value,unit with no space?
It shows -8,inHg
